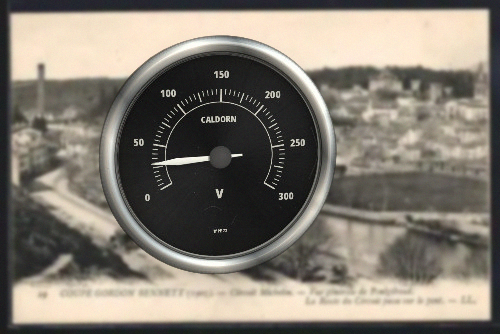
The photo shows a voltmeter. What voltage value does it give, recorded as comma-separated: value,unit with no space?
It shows 30,V
